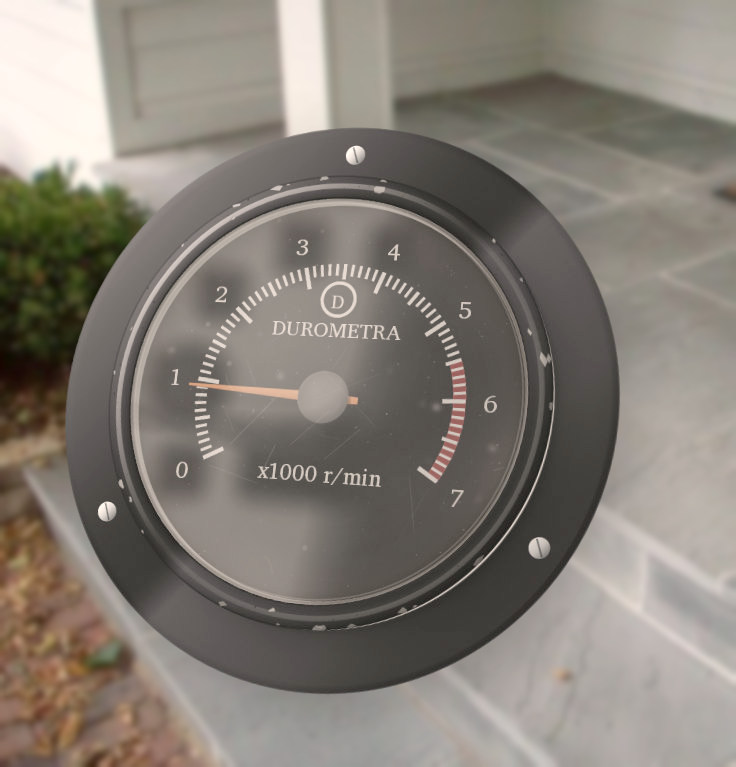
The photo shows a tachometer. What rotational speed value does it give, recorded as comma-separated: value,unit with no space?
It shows 900,rpm
